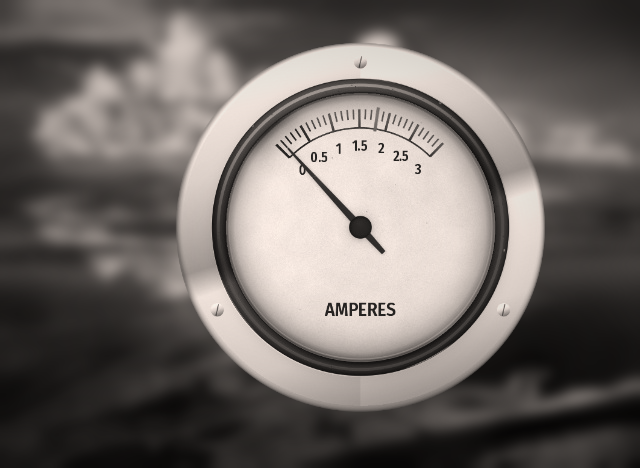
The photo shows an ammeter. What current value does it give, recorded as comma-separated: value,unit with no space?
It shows 0.1,A
